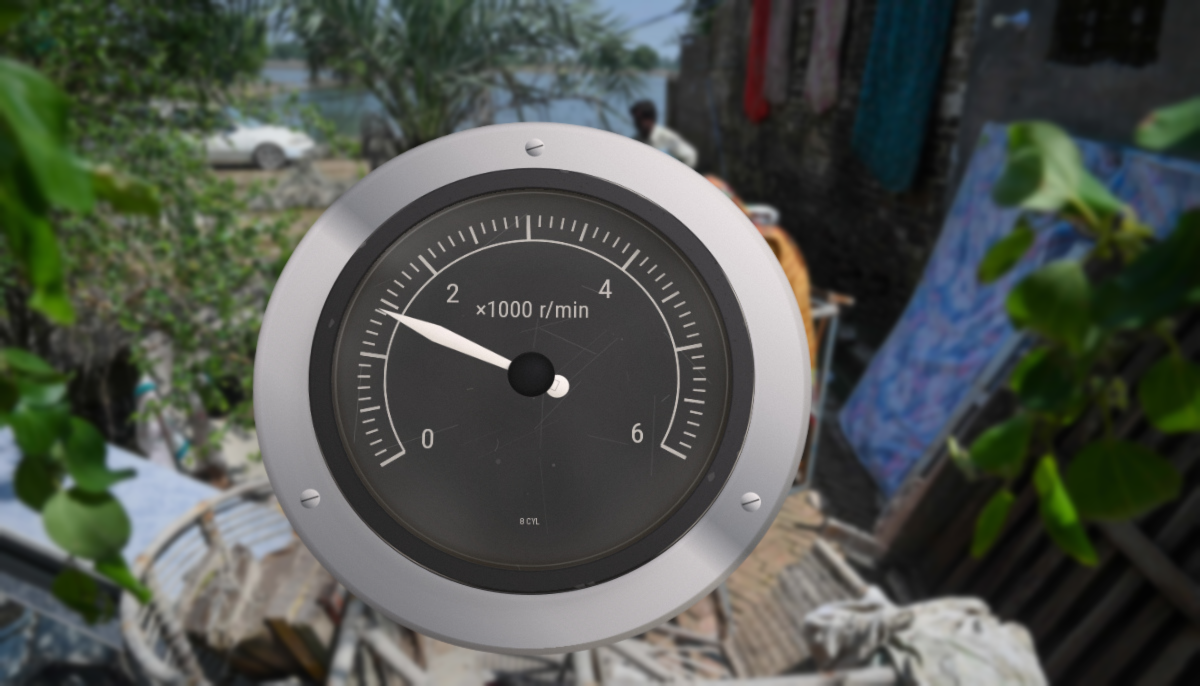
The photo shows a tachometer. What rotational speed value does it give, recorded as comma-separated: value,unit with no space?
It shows 1400,rpm
